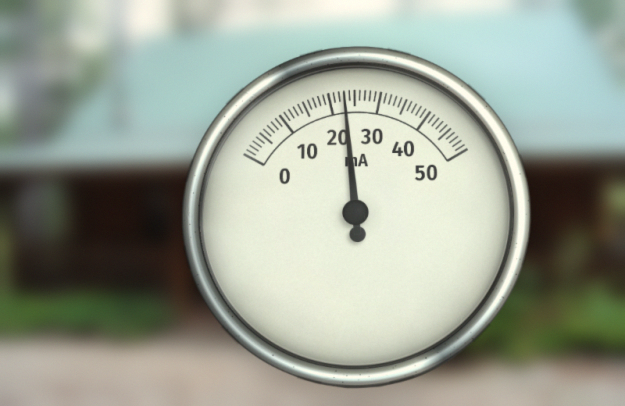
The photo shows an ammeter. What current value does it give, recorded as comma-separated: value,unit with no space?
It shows 23,mA
